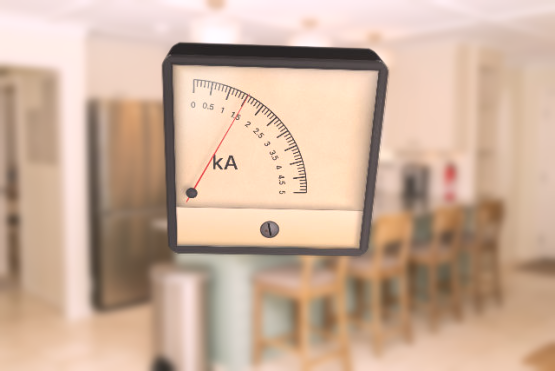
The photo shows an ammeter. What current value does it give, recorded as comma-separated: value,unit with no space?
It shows 1.5,kA
